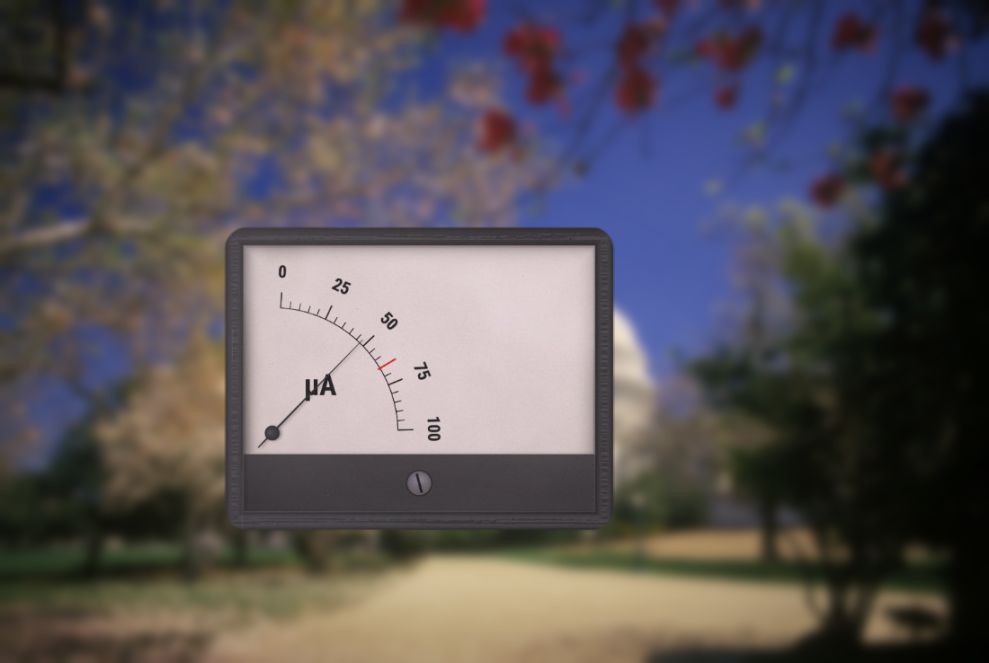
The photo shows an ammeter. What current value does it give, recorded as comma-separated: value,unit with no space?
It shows 47.5,µA
